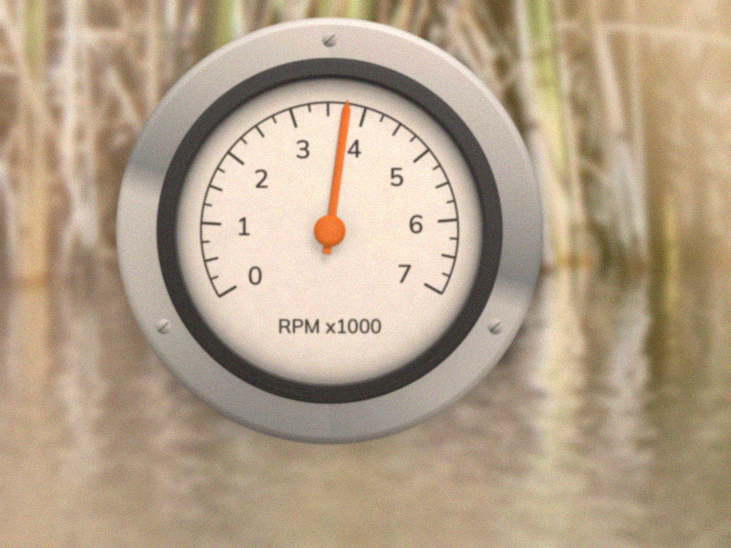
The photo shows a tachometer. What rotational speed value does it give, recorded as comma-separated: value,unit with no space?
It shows 3750,rpm
